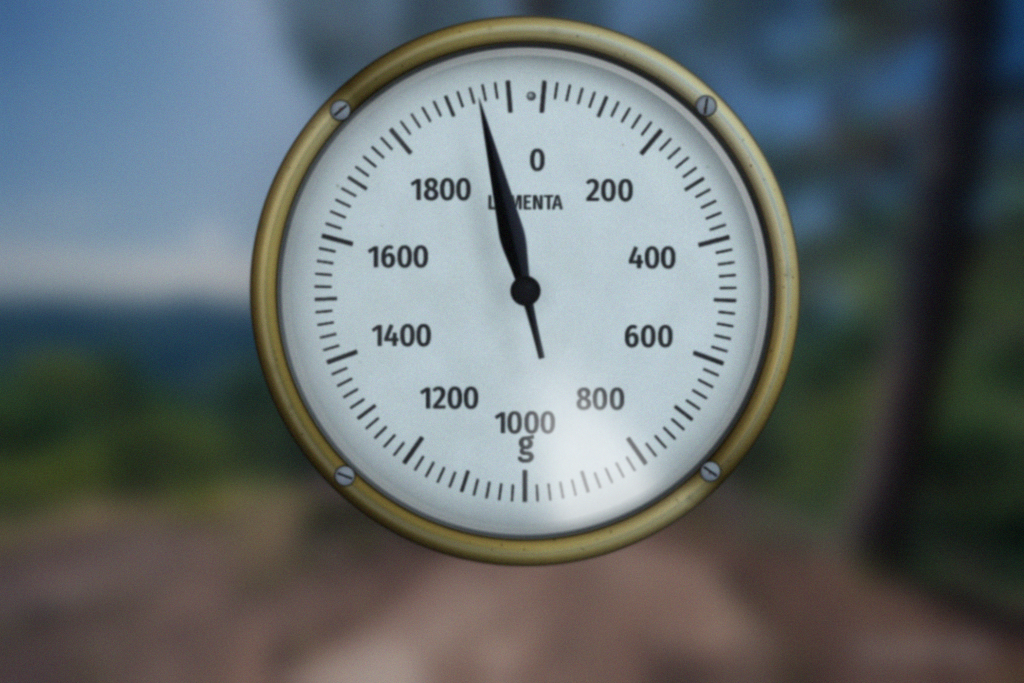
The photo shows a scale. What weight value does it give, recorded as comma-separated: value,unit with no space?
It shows 1950,g
